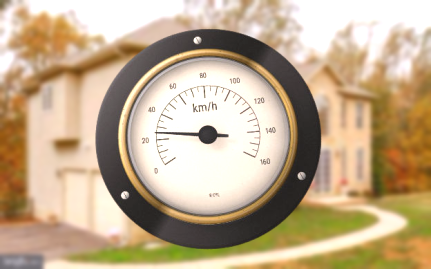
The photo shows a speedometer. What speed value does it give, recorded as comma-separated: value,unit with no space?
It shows 25,km/h
